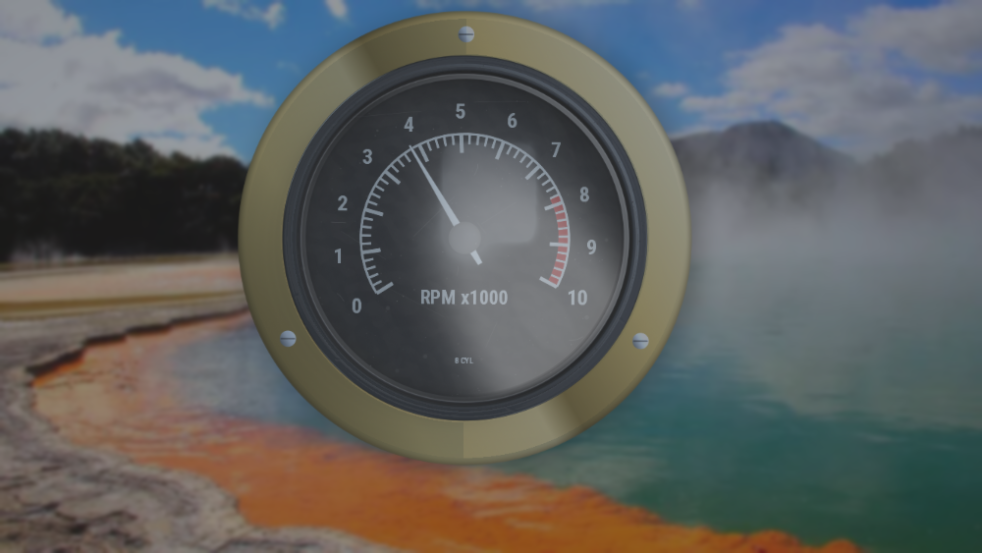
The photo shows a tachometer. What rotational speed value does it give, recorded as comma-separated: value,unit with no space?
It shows 3800,rpm
